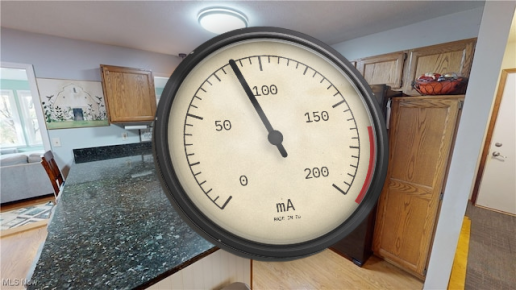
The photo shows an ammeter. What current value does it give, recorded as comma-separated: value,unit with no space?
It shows 85,mA
